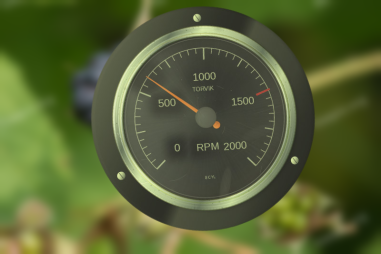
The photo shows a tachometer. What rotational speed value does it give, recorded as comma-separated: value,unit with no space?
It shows 600,rpm
